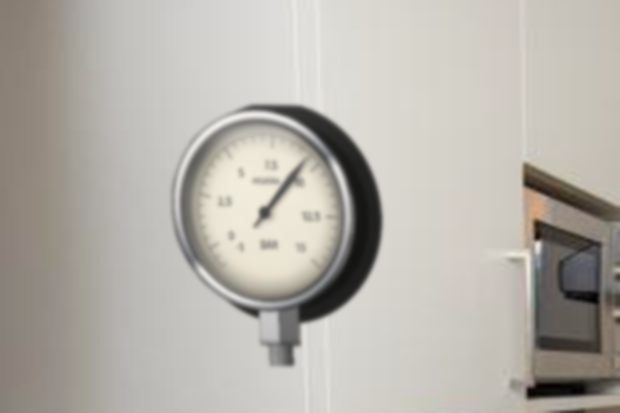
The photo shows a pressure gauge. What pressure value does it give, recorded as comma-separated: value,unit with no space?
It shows 9.5,bar
